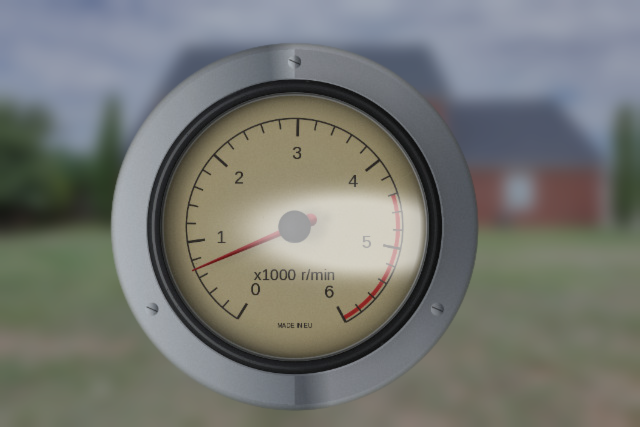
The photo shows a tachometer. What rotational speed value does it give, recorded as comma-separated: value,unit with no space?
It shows 700,rpm
